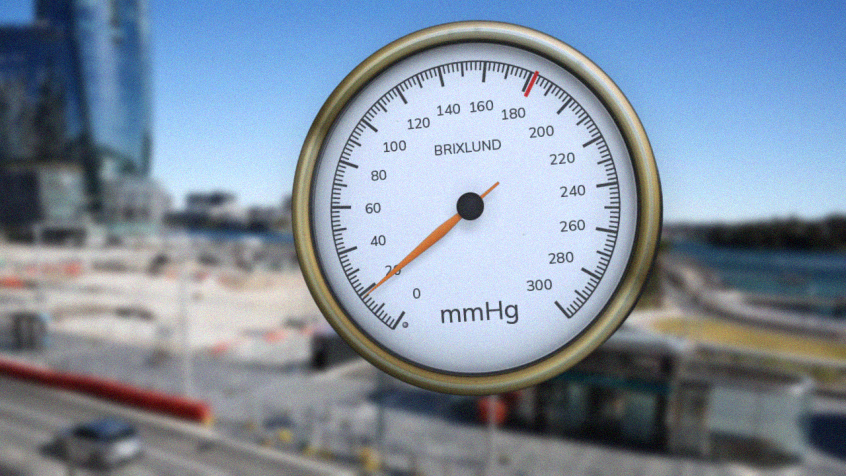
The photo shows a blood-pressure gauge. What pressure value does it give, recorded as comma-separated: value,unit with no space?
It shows 18,mmHg
